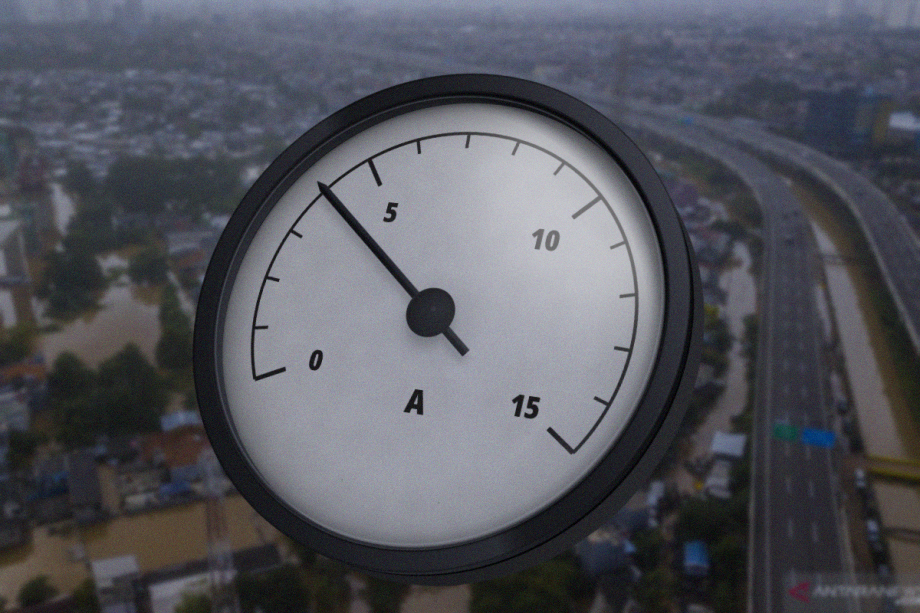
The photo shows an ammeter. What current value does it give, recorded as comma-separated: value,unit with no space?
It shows 4,A
